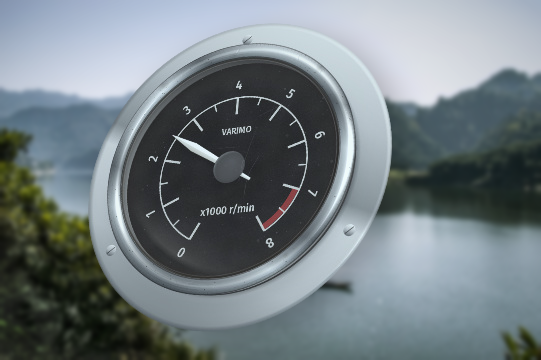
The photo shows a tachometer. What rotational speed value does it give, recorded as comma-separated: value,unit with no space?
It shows 2500,rpm
